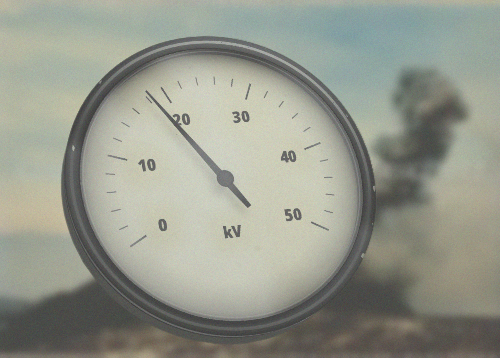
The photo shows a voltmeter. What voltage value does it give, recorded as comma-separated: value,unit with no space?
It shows 18,kV
